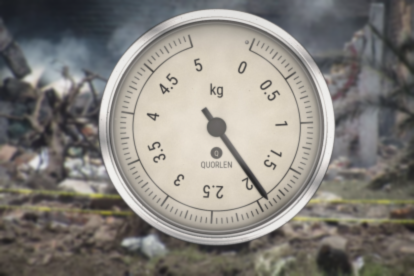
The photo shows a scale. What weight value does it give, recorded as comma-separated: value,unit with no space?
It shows 1.9,kg
